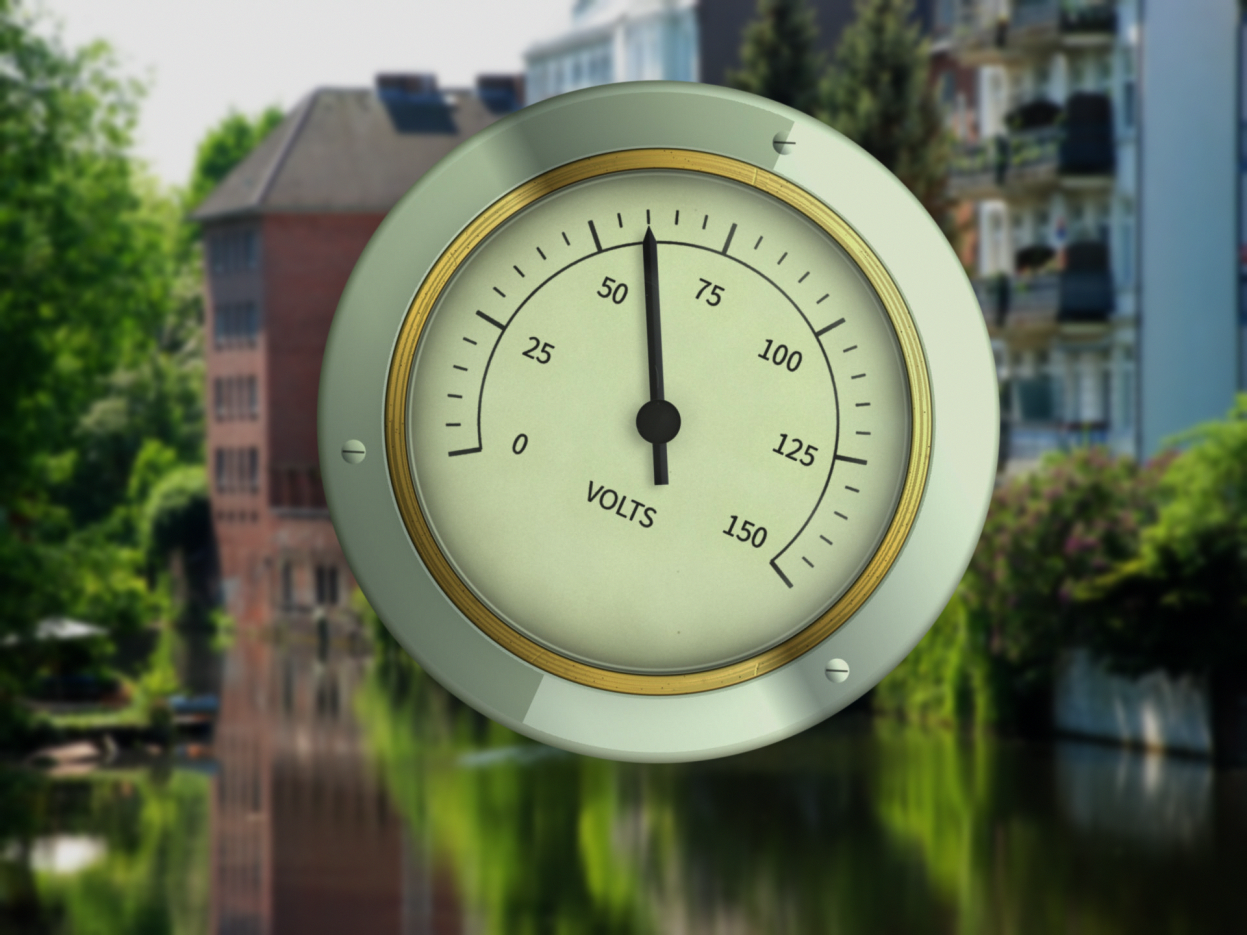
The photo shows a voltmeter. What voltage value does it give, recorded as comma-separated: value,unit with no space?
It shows 60,V
